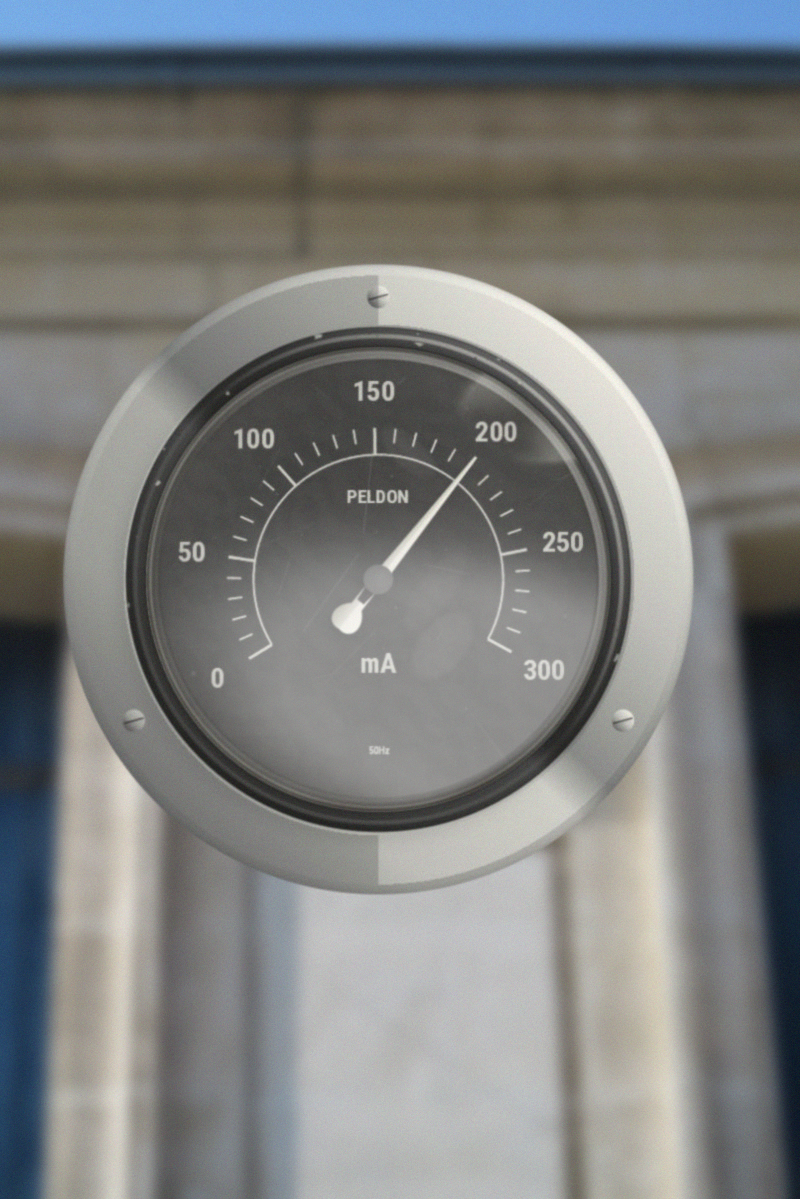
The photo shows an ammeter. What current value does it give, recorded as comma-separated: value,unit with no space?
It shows 200,mA
